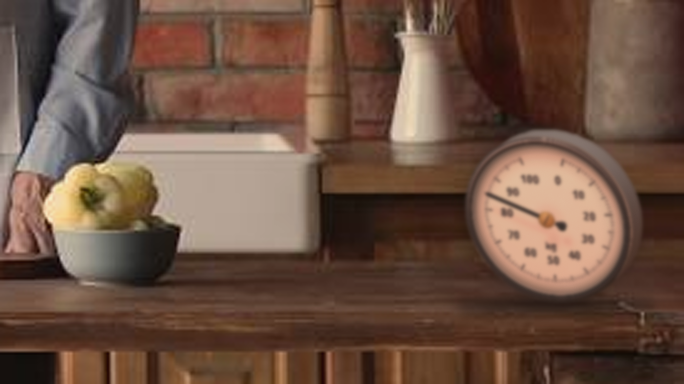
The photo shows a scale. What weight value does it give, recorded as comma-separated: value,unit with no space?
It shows 85,kg
